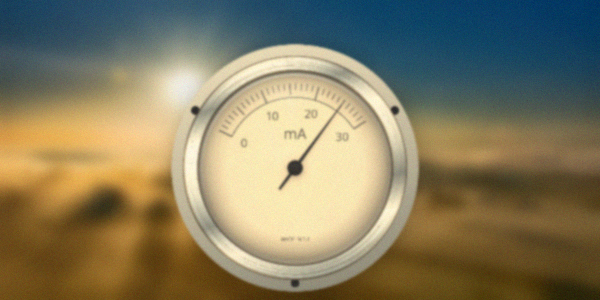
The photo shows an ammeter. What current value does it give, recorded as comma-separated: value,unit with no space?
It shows 25,mA
